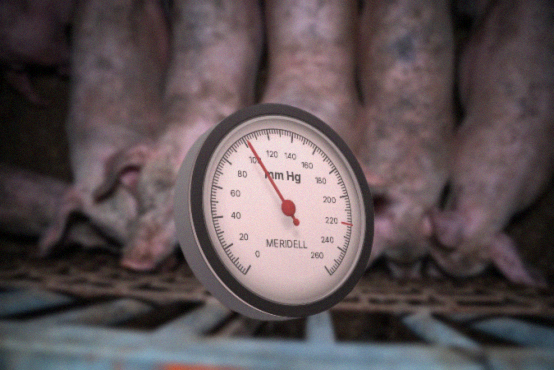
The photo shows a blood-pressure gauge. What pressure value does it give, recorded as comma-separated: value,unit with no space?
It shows 100,mmHg
